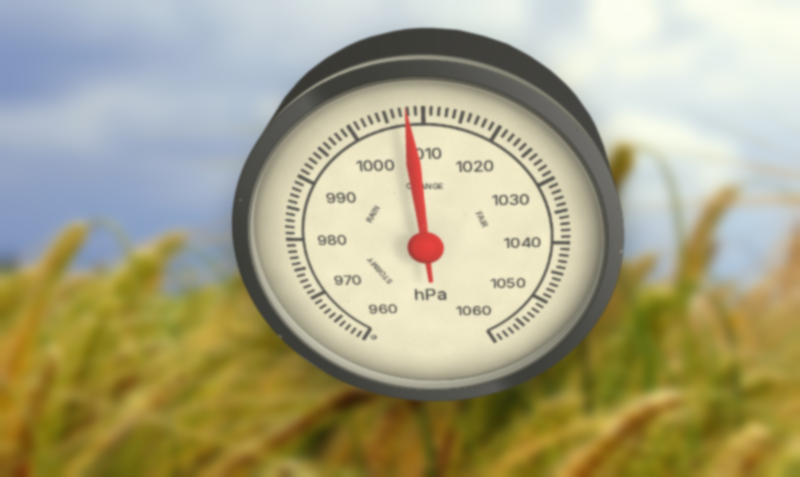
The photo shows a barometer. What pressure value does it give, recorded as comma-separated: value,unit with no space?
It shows 1008,hPa
